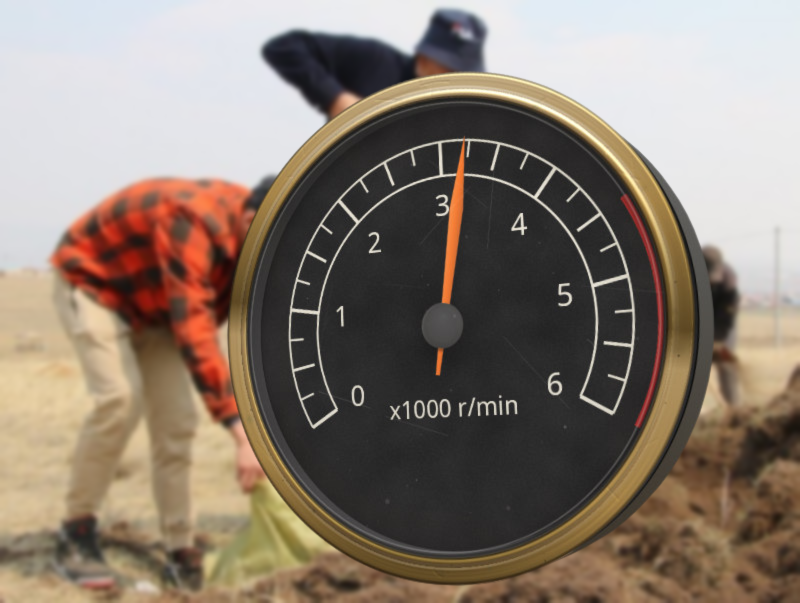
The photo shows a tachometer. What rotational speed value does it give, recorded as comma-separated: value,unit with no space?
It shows 3250,rpm
